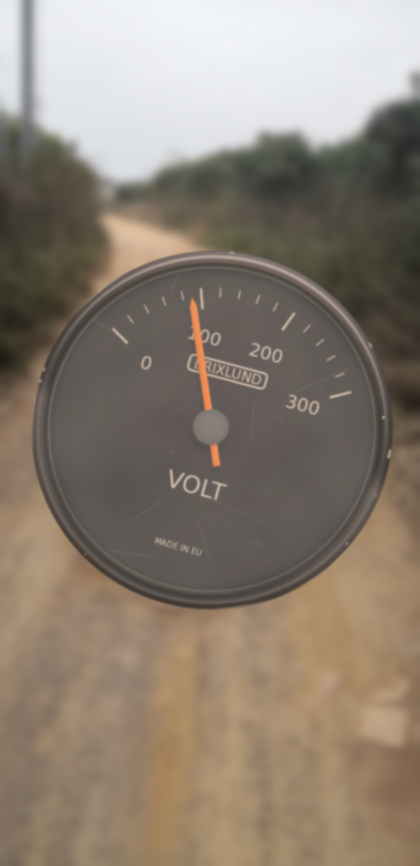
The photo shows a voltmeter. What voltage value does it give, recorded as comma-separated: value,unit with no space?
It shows 90,V
